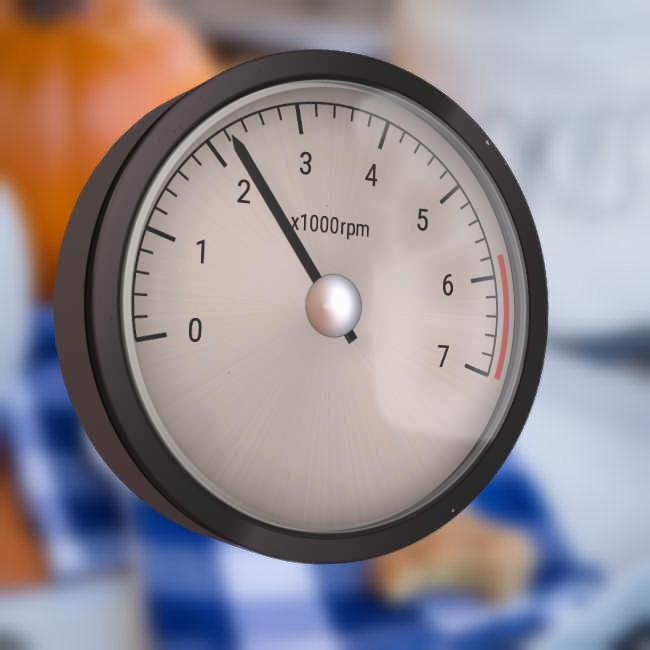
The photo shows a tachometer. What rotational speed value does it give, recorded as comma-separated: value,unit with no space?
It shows 2200,rpm
